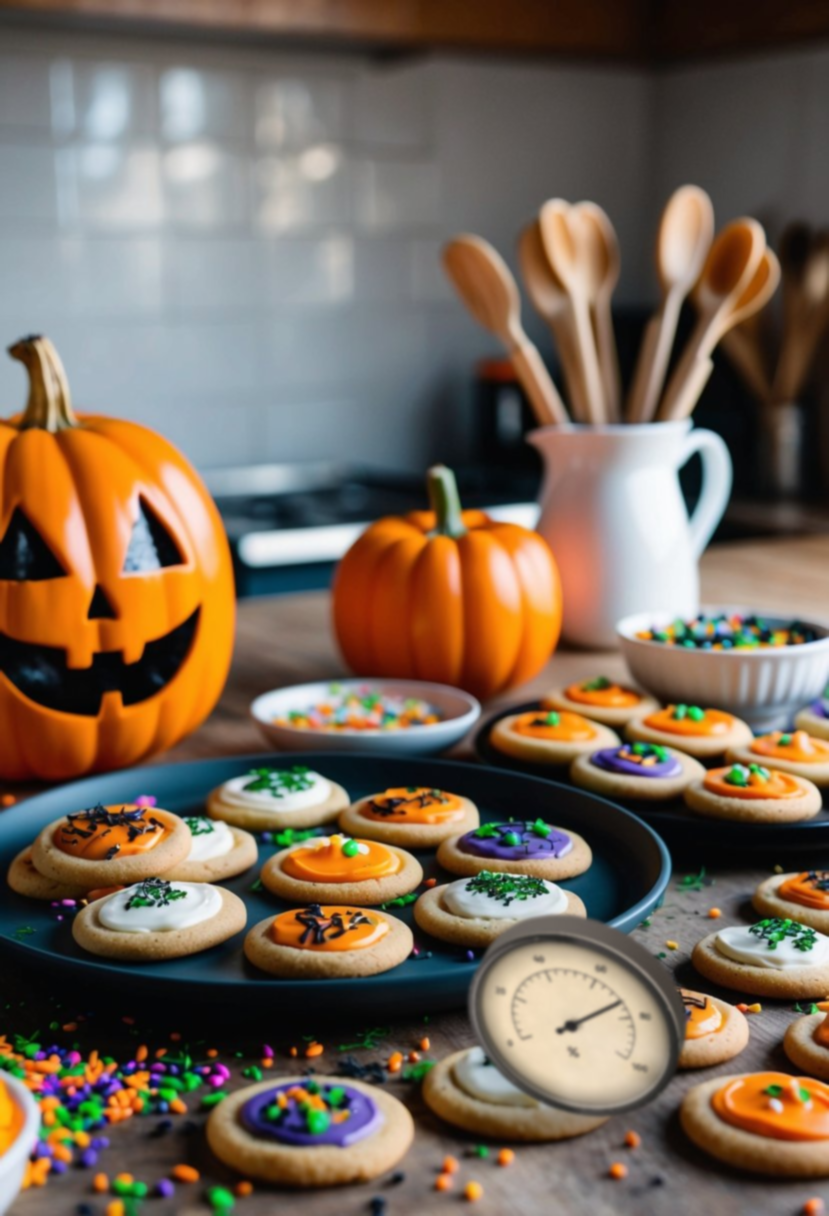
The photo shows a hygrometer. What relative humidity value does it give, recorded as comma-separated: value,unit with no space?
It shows 72,%
